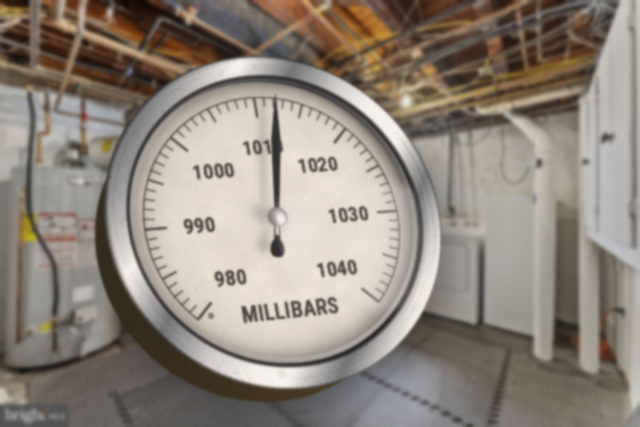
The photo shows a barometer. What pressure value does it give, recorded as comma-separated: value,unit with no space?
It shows 1012,mbar
